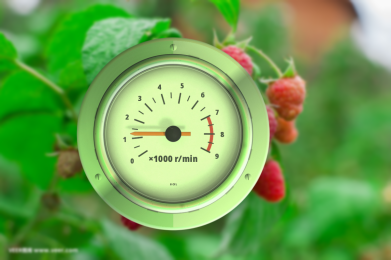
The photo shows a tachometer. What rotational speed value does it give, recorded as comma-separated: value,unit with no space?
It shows 1250,rpm
